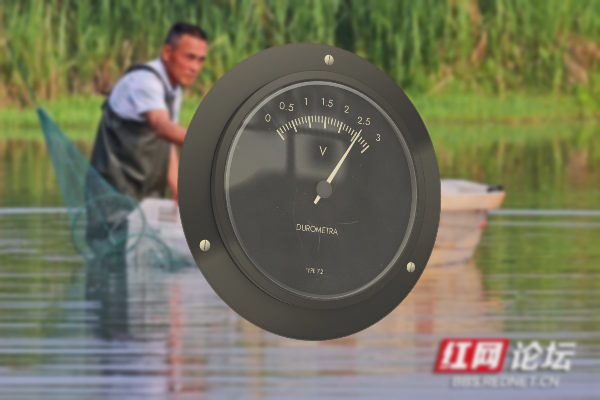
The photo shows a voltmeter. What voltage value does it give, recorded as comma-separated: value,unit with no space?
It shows 2.5,V
